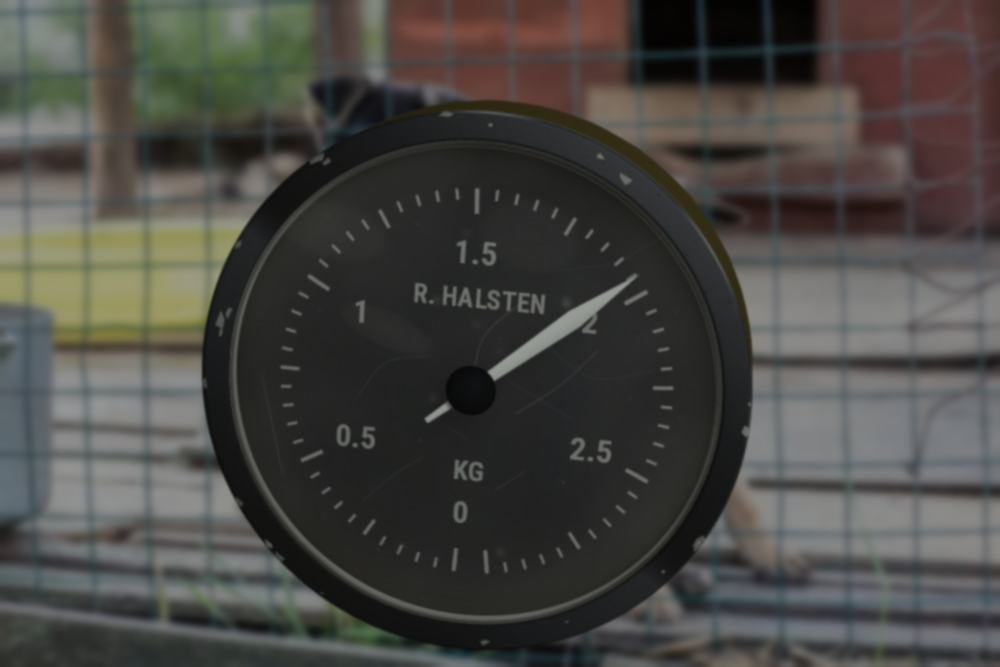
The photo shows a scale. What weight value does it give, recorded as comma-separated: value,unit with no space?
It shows 1.95,kg
